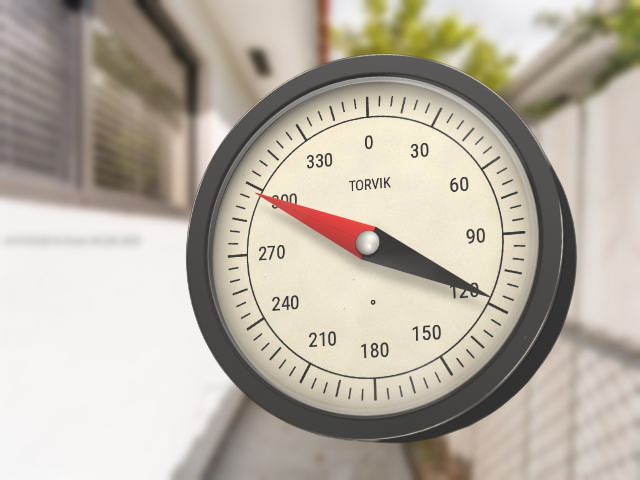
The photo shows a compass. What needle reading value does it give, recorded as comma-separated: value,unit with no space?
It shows 297.5,°
